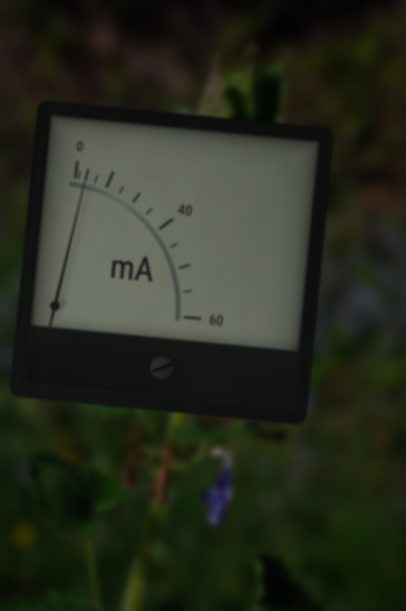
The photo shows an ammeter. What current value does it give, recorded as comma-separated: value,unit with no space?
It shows 10,mA
